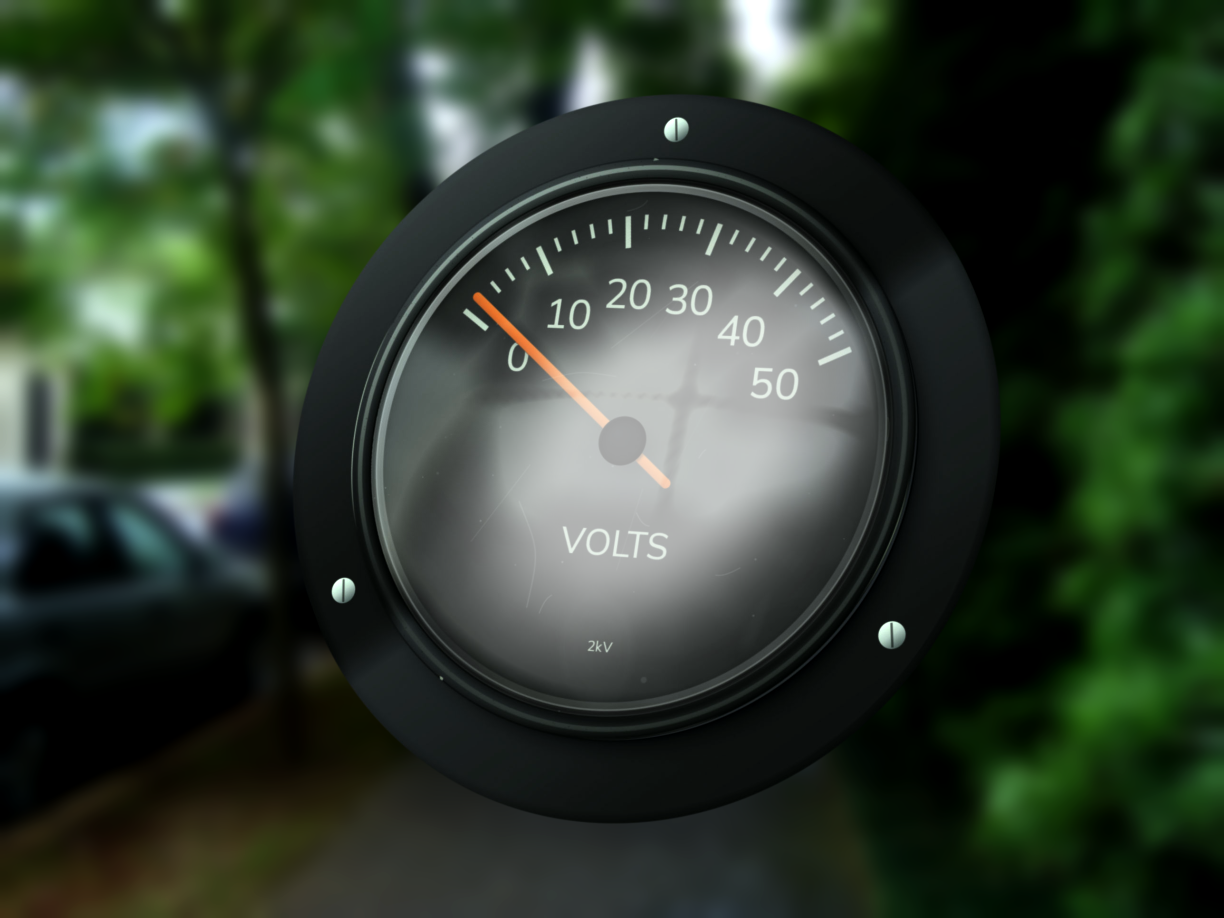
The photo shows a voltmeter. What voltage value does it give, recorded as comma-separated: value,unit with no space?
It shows 2,V
